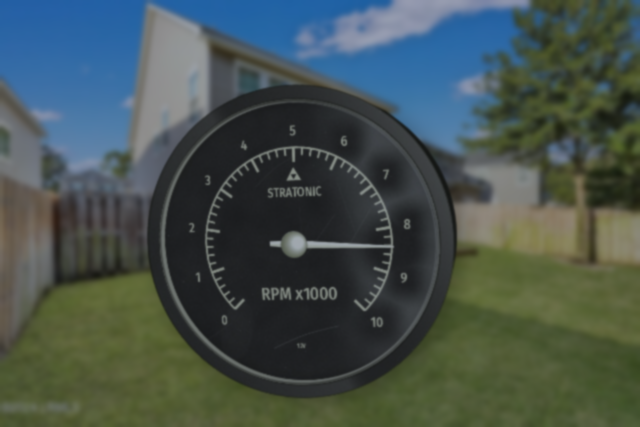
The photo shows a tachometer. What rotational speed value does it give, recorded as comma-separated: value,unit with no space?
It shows 8400,rpm
